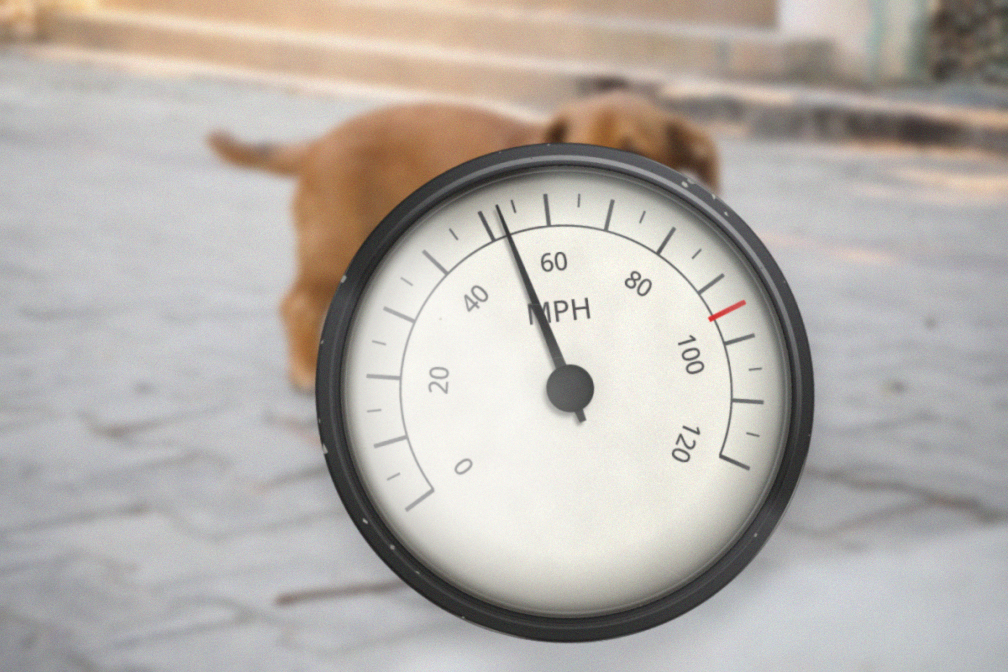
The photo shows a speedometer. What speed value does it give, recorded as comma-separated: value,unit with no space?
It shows 52.5,mph
